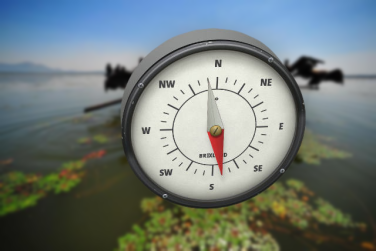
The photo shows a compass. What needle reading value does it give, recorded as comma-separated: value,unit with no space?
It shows 170,°
